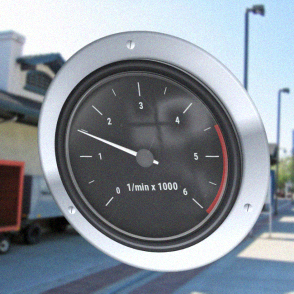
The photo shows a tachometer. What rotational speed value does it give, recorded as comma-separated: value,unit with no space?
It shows 1500,rpm
